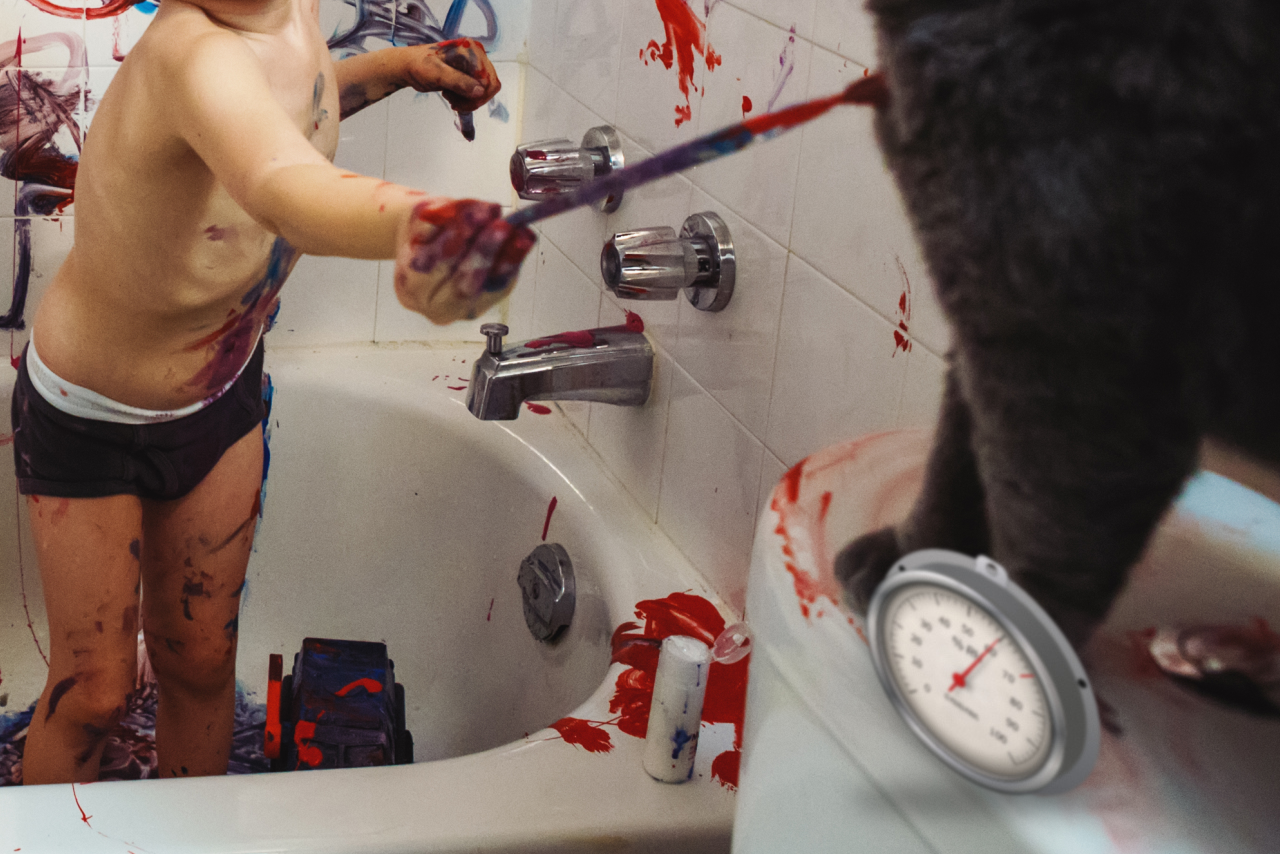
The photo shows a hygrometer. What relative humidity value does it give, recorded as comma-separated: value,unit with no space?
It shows 60,%
